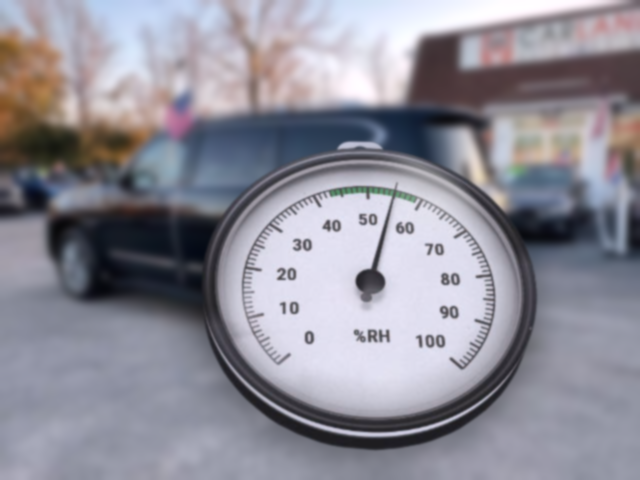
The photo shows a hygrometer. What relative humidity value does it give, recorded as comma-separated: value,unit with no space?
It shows 55,%
